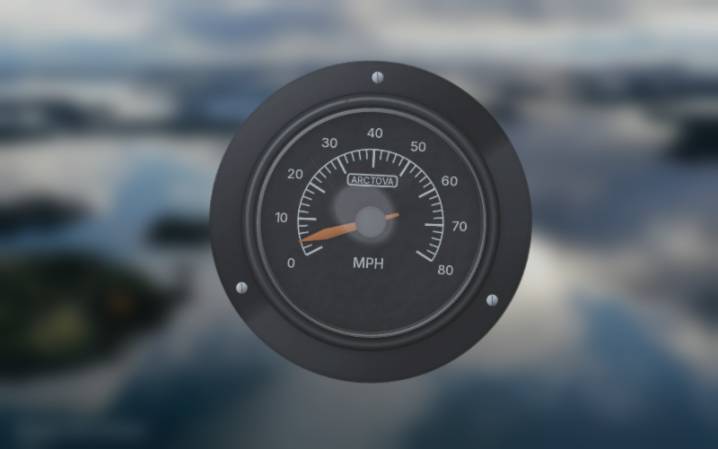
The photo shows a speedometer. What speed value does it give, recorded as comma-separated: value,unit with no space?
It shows 4,mph
